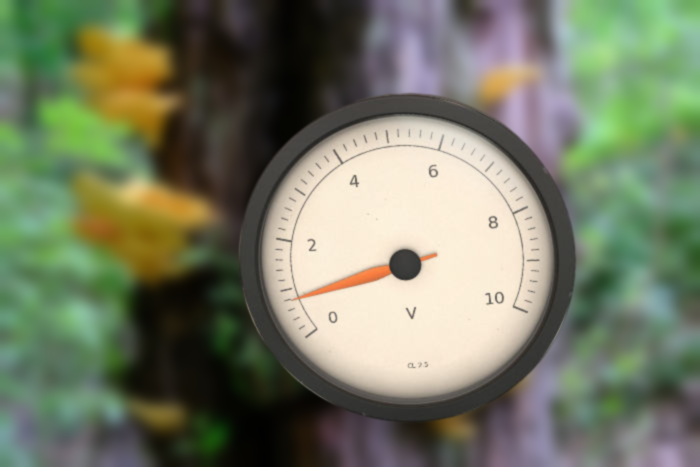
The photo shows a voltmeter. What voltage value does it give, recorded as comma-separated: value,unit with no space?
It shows 0.8,V
